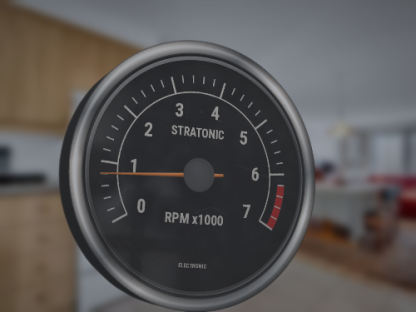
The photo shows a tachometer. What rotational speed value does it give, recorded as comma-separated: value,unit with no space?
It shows 800,rpm
